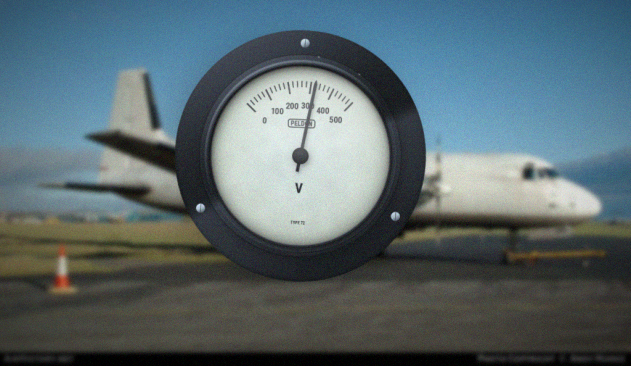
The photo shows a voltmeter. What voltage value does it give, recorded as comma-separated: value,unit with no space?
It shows 320,V
